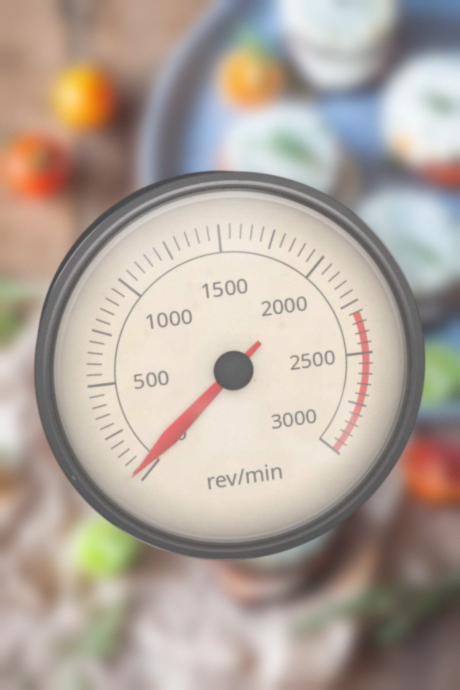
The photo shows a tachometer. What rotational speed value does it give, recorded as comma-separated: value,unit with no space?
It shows 50,rpm
